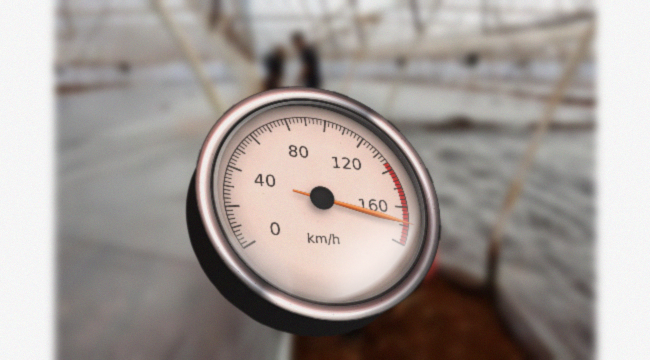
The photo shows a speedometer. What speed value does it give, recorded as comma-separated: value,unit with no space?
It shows 170,km/h
